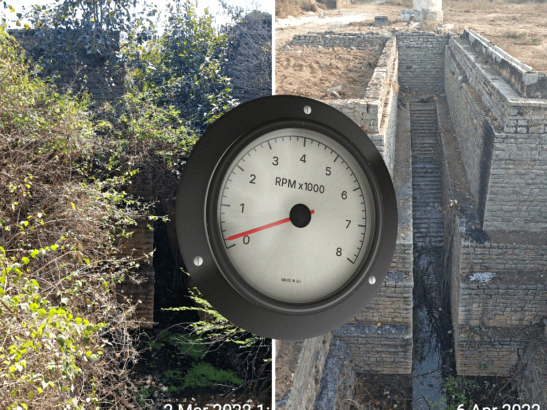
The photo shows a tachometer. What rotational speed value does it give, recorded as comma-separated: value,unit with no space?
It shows 200,rpm
